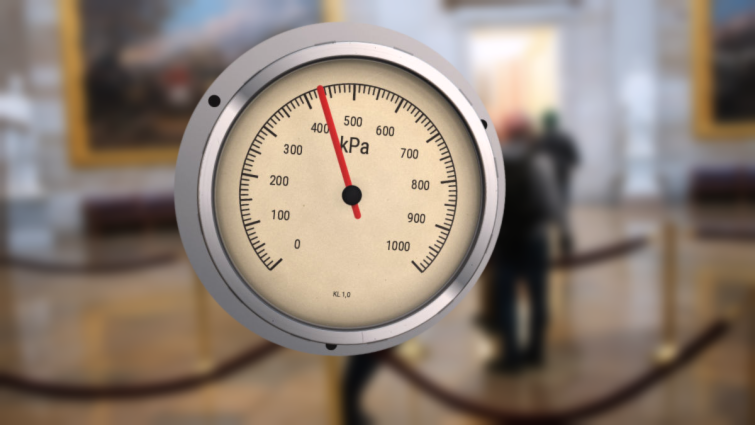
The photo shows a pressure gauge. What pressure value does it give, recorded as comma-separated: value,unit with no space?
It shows 430,kPa
